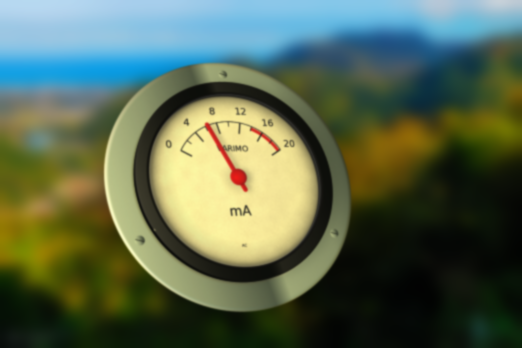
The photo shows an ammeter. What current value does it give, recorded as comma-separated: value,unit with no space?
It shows 6,mA
